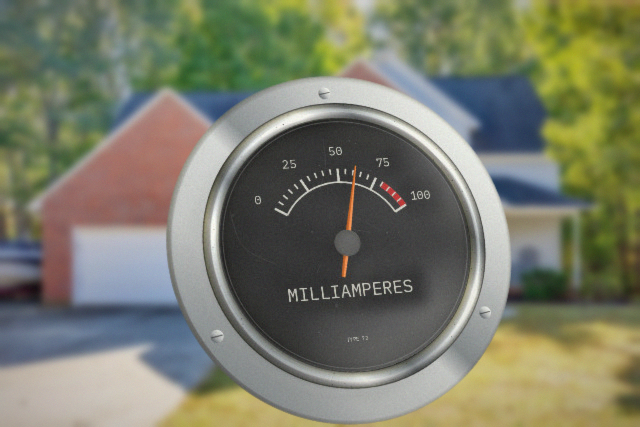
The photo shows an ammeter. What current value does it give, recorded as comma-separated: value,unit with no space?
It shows 60,mA
